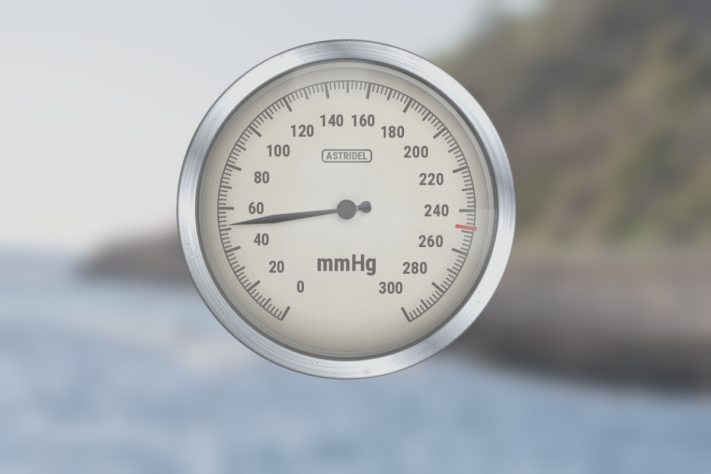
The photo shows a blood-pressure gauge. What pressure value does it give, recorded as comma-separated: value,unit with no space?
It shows 52,mmHg
